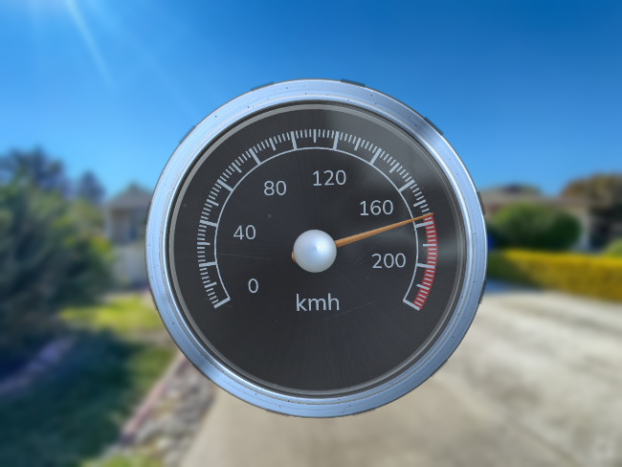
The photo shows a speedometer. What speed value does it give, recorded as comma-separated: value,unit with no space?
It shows 176,km/h
